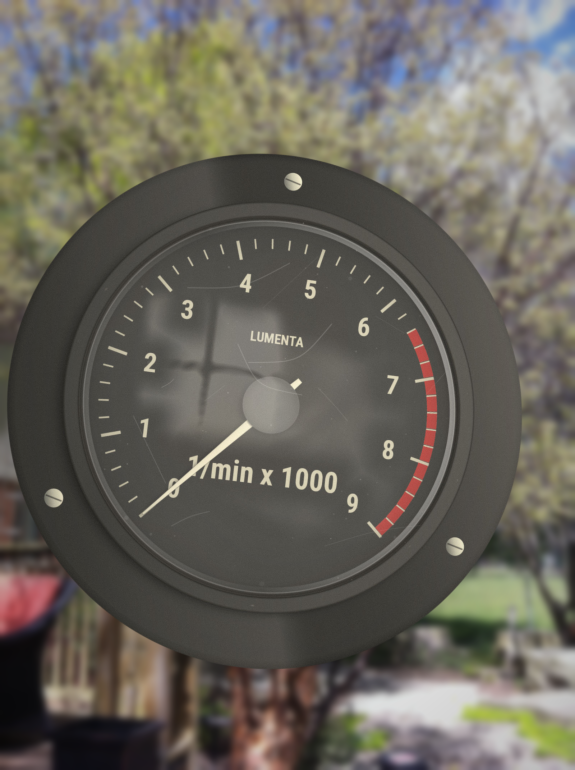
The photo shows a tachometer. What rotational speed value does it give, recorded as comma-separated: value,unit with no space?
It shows 0,rpm
